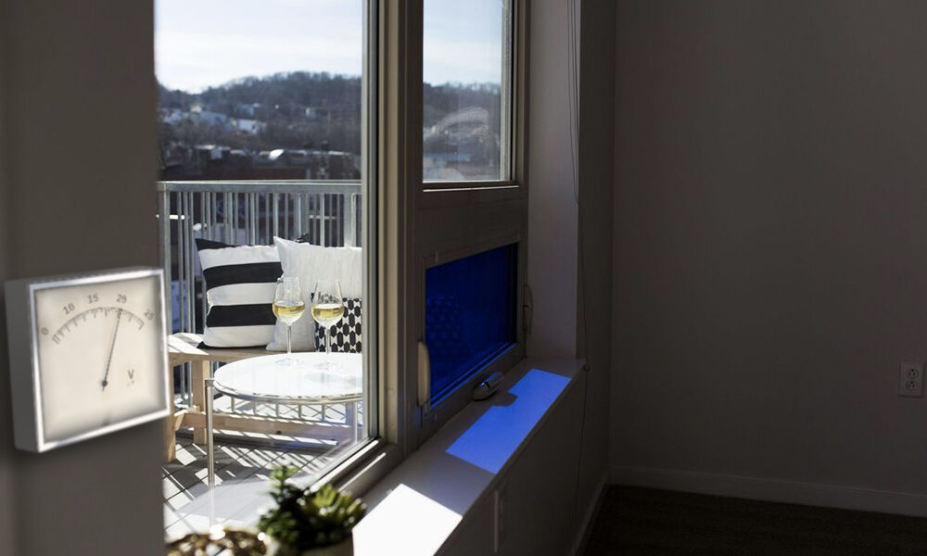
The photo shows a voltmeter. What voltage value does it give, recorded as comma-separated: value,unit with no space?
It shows 20,V
